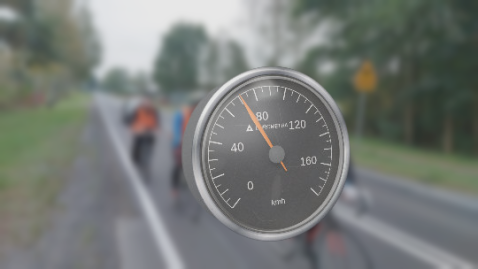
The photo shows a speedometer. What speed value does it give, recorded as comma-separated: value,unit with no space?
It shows 70,km/h
